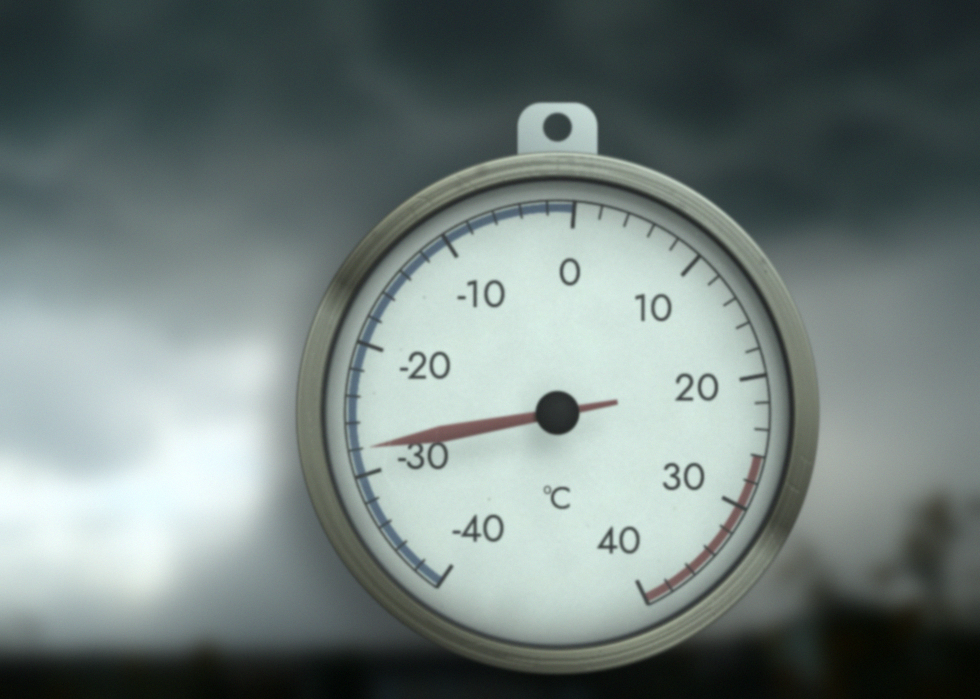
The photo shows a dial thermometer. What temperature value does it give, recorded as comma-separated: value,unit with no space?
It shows -28,°C
